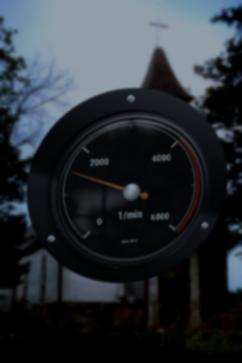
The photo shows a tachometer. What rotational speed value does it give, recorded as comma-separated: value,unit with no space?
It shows 1500,rpm
